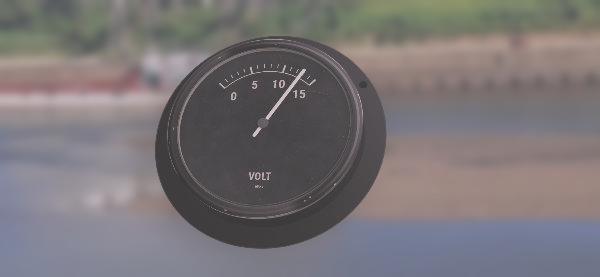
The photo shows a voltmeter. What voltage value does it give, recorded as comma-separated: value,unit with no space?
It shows 13,V
